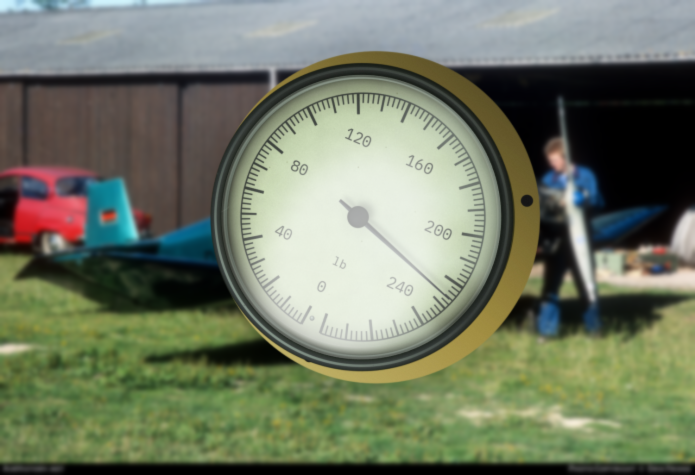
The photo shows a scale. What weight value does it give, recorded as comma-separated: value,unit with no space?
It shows 226,lb
